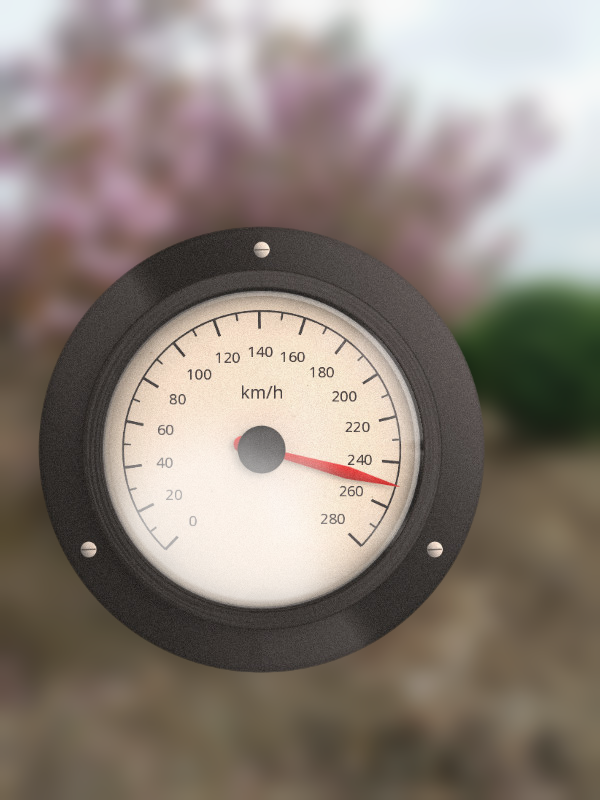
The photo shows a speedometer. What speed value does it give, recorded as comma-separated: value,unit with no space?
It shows 250,km/h
